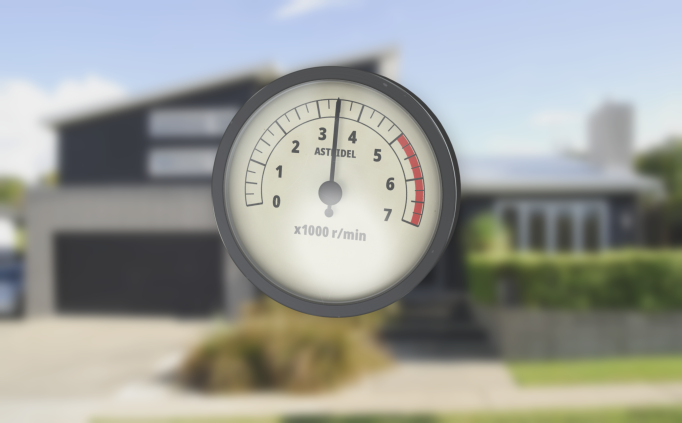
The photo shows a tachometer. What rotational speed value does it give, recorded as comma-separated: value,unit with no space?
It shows 3500,rpm
